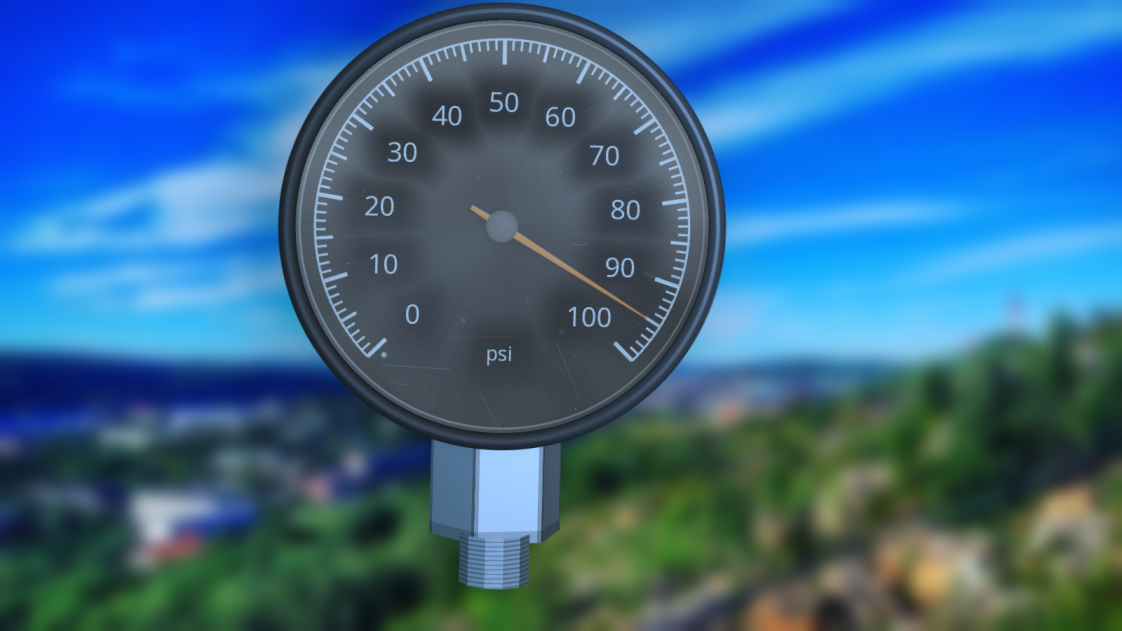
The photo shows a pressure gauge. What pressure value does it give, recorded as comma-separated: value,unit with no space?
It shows 95,psi
